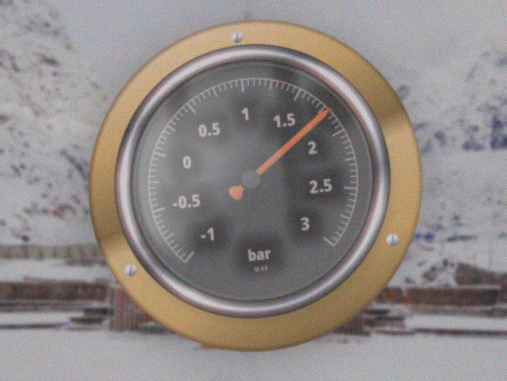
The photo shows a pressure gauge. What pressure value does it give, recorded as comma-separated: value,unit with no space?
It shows 1.8,bar
